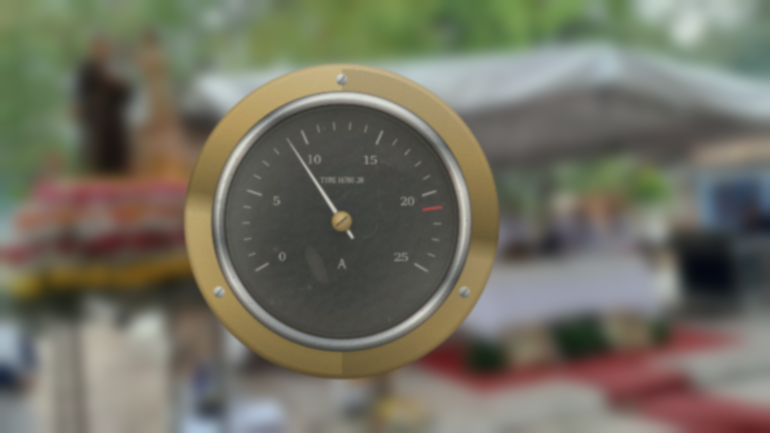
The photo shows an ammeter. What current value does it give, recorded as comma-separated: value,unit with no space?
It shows 9,A
